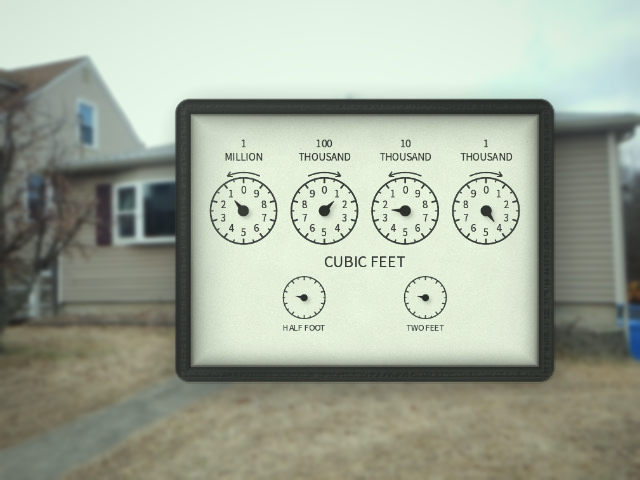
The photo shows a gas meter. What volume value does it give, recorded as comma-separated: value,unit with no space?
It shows 112400,ft³
